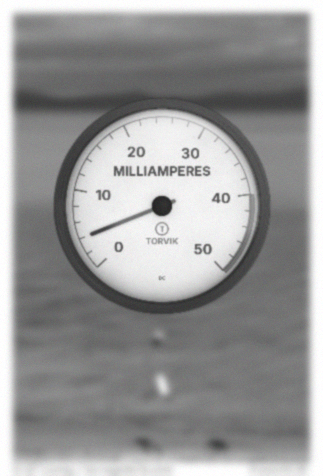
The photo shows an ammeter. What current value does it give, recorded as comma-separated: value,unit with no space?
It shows 4,mA
